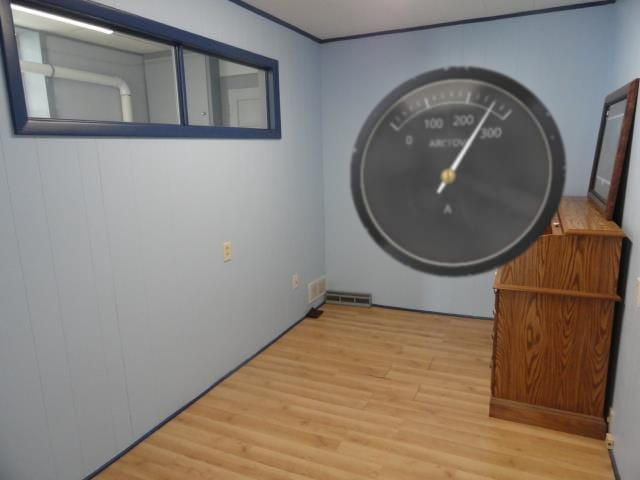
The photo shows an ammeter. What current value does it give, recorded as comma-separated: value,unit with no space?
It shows 260,A
